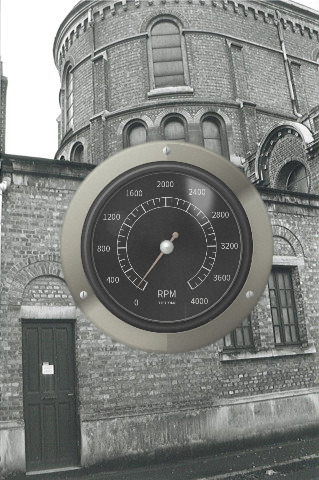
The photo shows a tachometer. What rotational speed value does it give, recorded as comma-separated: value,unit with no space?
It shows 100,rpm
